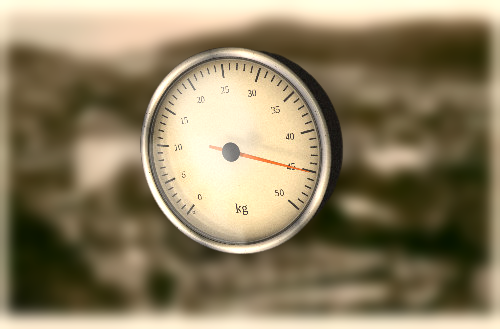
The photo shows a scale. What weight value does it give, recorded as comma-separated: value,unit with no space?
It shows 45,kg
